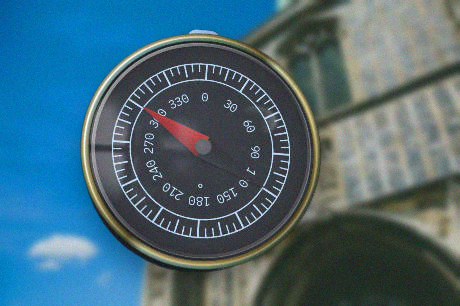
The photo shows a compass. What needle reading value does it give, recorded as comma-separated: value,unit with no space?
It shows 300,°
